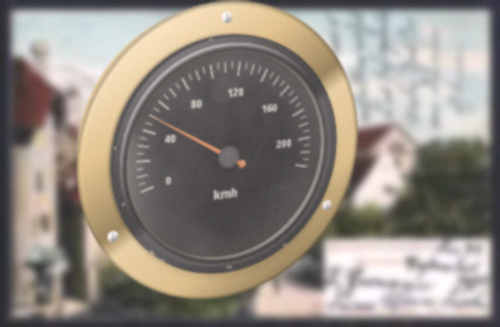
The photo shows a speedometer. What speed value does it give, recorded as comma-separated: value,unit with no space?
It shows 50,km/h
